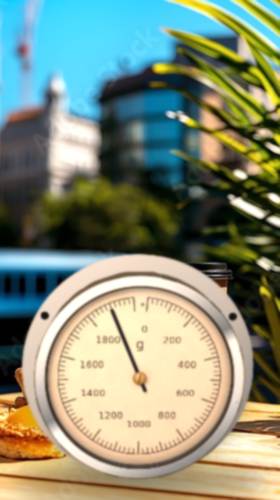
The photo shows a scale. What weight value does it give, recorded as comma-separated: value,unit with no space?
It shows 1900,g
